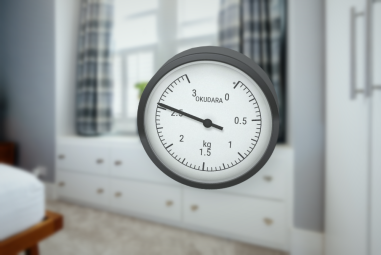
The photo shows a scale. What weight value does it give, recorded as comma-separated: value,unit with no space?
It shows 2.55,kg
